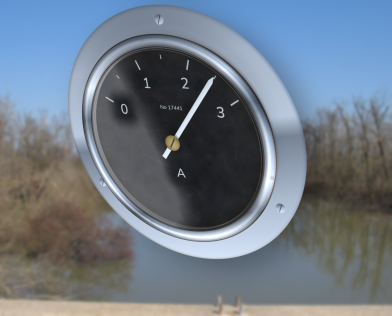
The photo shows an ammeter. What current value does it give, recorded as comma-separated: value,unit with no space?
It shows 2.5,A
